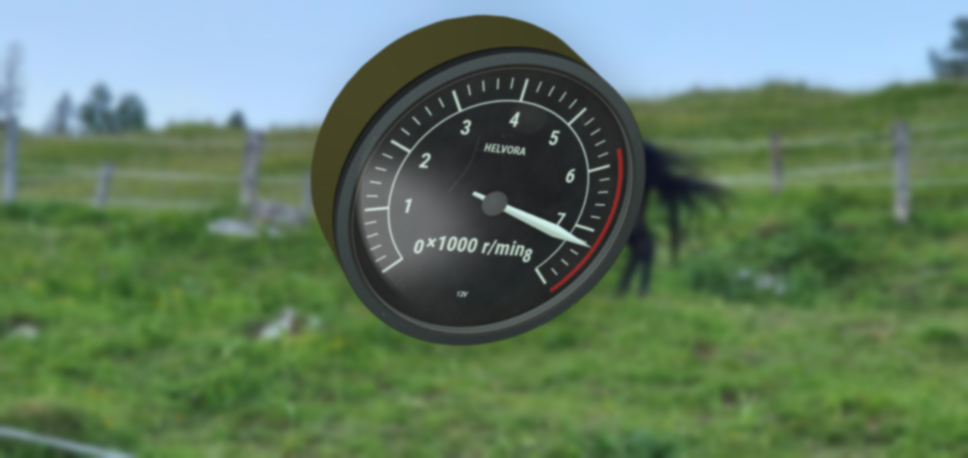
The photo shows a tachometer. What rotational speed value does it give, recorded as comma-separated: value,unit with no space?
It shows 7200,rpm
